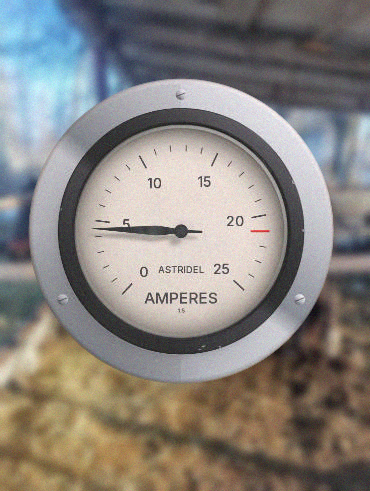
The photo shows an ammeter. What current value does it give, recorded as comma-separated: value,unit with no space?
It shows 4.5,A
